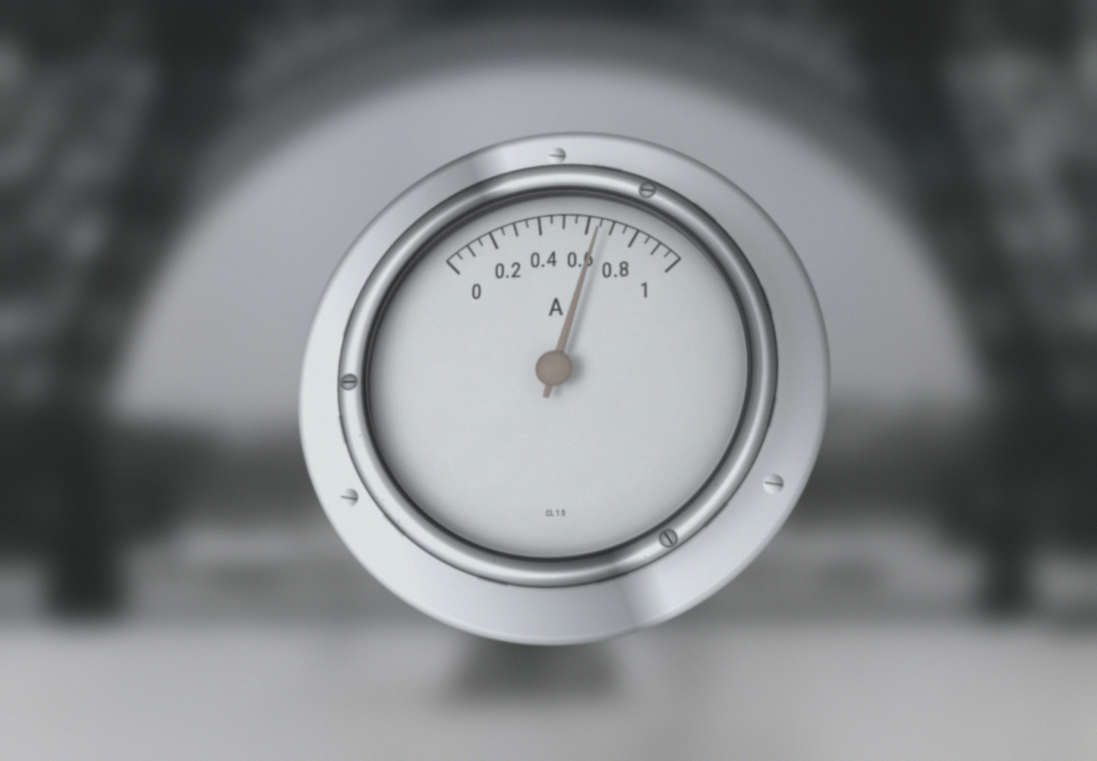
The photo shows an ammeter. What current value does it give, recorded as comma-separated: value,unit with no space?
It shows 0.65,A
